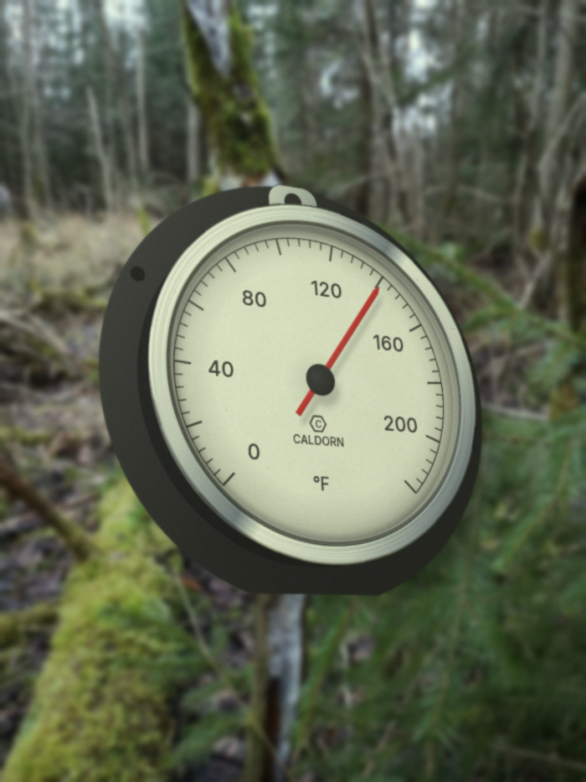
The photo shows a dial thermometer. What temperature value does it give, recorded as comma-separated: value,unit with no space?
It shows 140,°F
